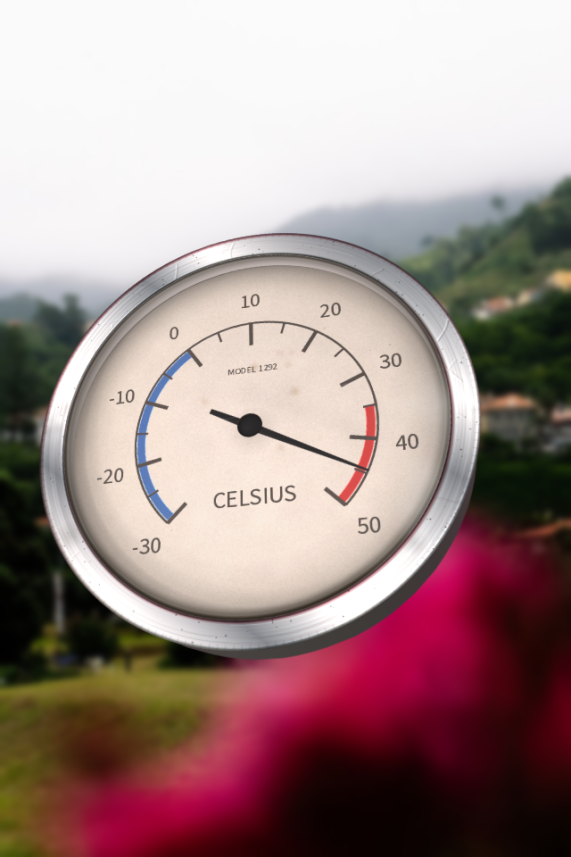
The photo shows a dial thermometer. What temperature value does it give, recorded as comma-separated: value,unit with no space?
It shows 45,°C
